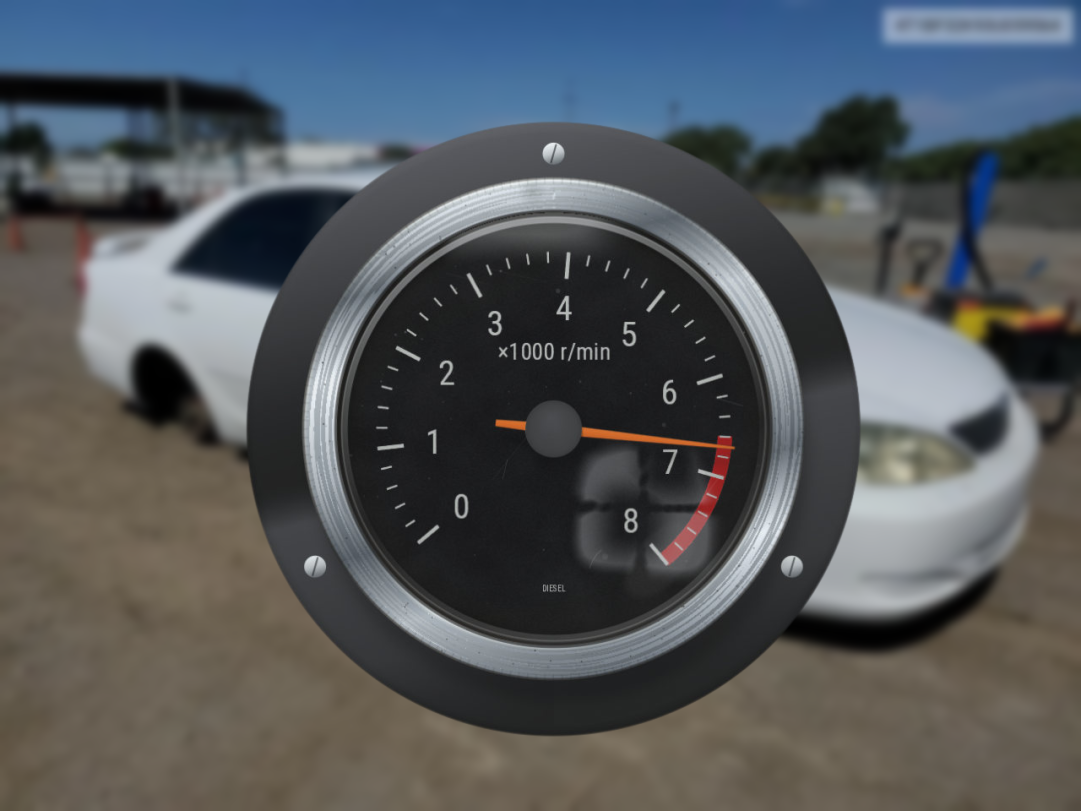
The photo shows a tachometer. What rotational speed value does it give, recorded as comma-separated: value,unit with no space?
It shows 6700,rpm
